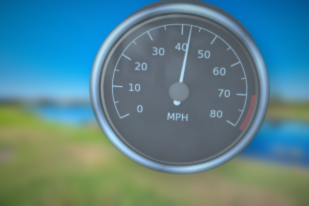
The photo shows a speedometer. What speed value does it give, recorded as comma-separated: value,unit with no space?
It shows 42.5,mph
